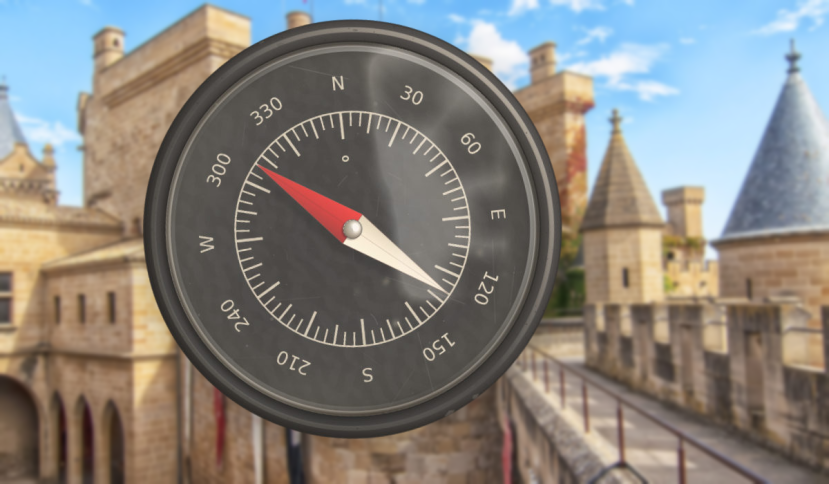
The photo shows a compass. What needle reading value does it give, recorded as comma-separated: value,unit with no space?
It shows 310,°
